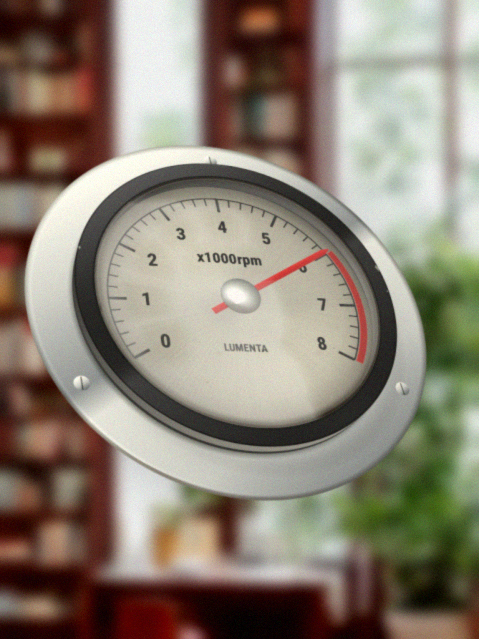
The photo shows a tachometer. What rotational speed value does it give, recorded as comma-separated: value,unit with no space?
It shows 6000,rpm
